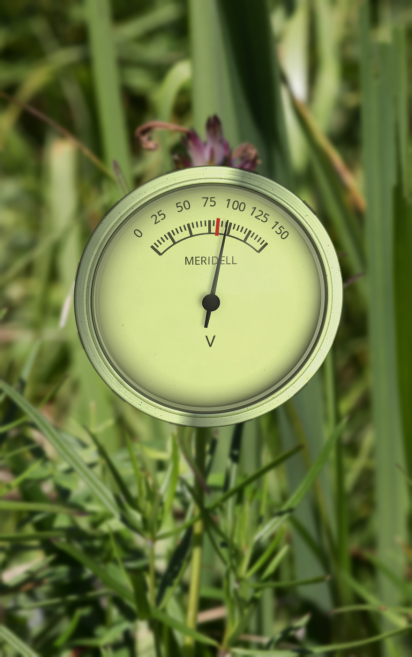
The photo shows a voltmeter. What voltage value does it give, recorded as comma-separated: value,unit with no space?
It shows 95,V
